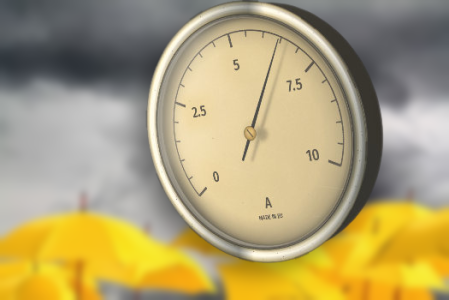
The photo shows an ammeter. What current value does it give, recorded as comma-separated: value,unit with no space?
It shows 6.5,A
